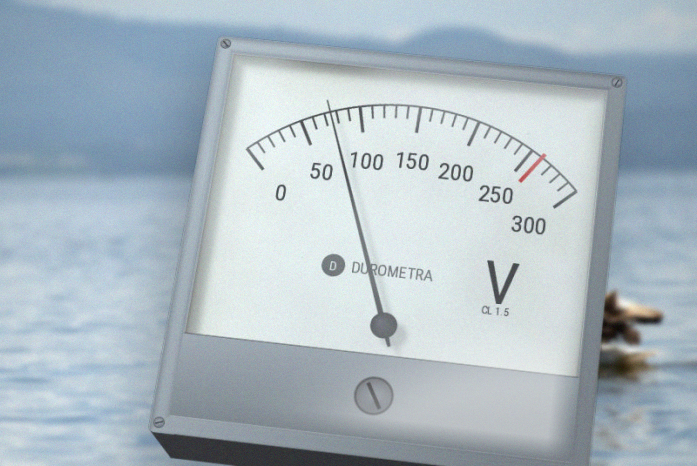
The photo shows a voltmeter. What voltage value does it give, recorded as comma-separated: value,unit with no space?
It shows 75,V
